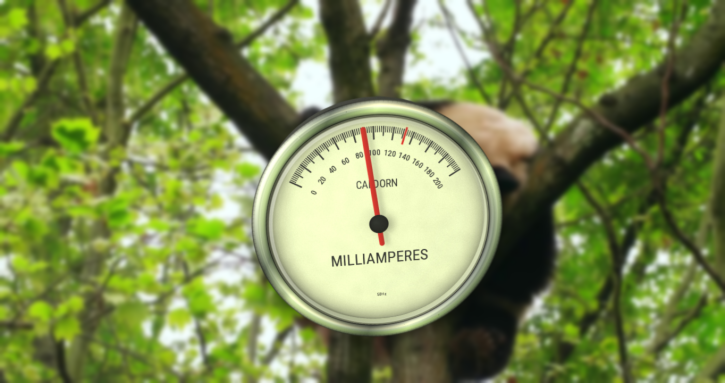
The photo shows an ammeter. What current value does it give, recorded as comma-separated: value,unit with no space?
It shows 90,mA
